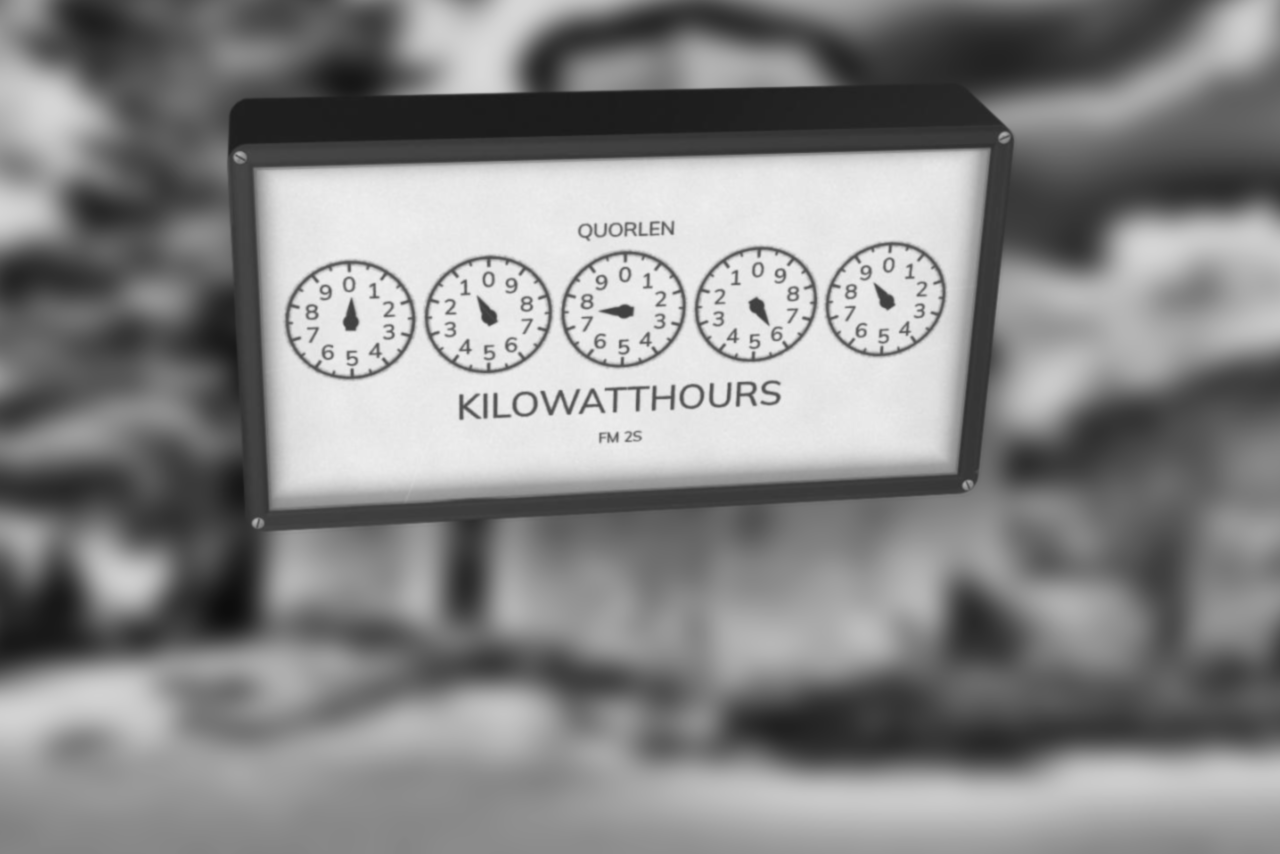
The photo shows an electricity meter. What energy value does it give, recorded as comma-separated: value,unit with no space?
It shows 759,kWh
